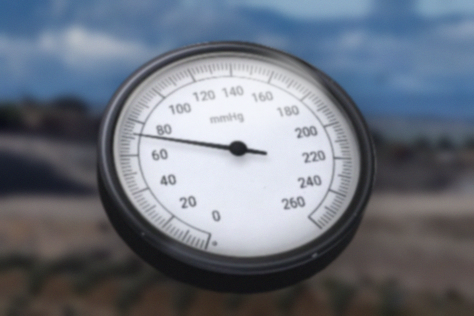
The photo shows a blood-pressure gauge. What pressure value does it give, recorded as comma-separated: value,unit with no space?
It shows 70,mmHg
